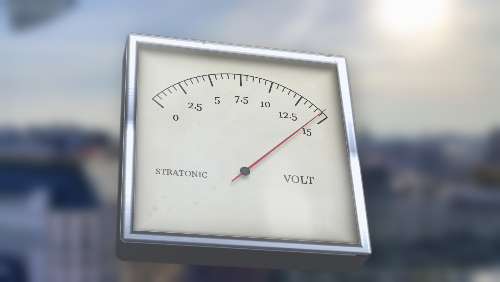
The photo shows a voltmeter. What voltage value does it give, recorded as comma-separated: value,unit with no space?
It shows 14.5,V
